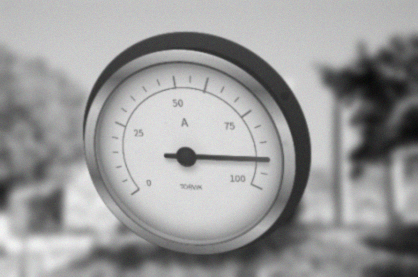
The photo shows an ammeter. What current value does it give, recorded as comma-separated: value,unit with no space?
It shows 90,A
